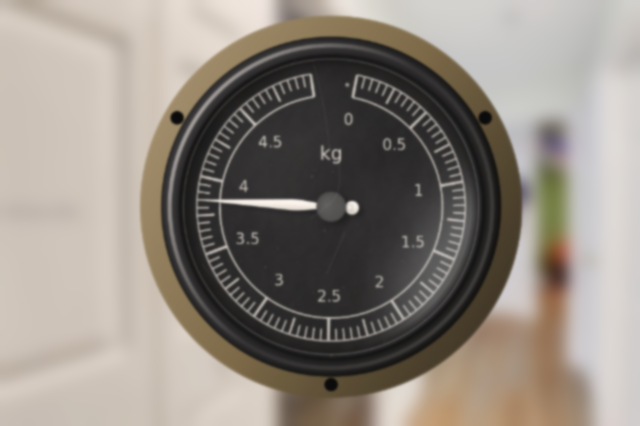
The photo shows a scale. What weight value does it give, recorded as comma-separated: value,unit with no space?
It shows 3.85,kg
